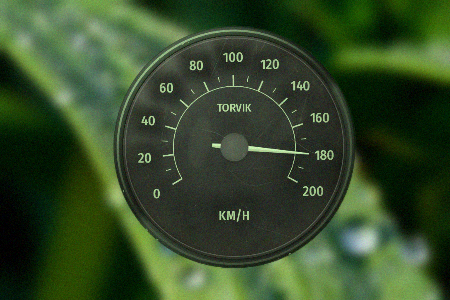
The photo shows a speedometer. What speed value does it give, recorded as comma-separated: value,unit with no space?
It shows 180,km/h
